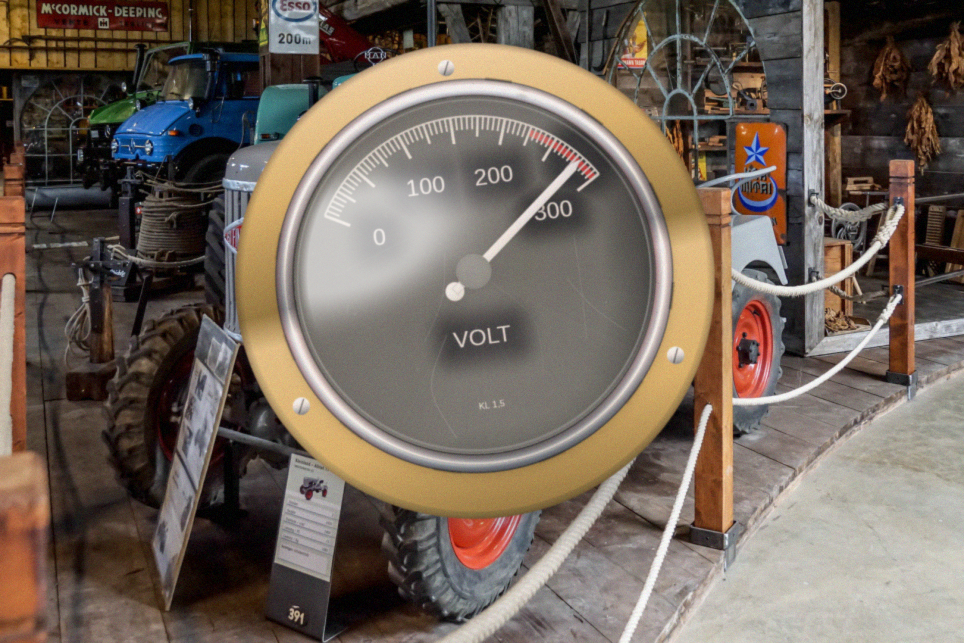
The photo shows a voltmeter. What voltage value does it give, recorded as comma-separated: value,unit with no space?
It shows 280,V
